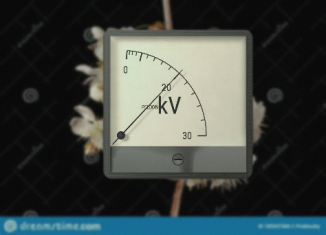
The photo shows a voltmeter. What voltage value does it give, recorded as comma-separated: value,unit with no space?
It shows 20,kV
